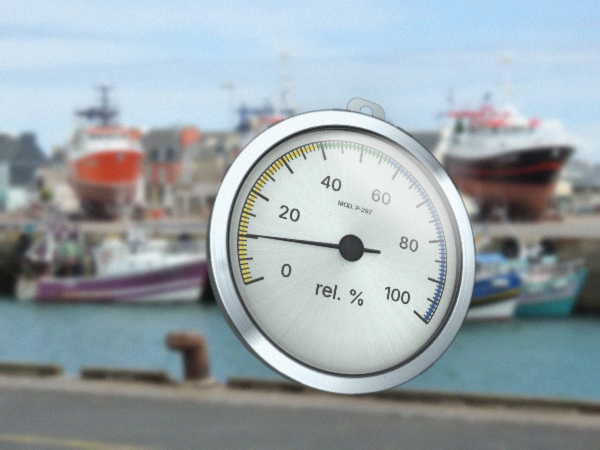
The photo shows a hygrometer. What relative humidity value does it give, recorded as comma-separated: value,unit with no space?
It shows 10,%
